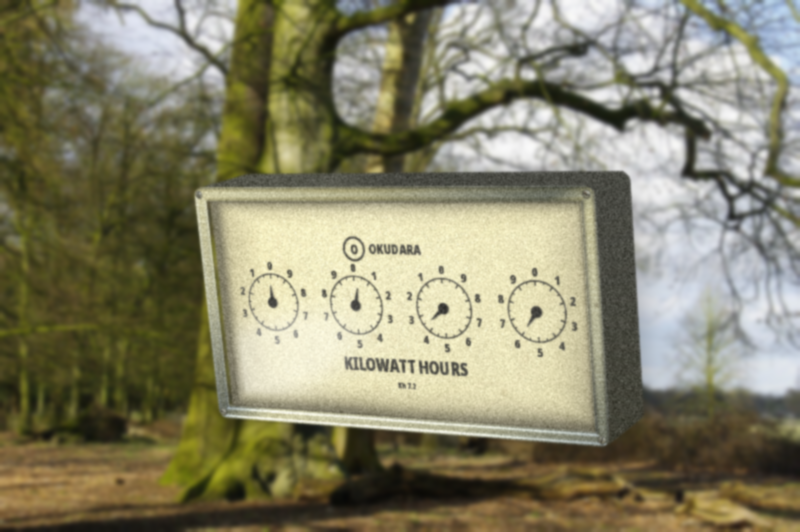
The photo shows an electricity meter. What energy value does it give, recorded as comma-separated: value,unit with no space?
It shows 36,kWh
